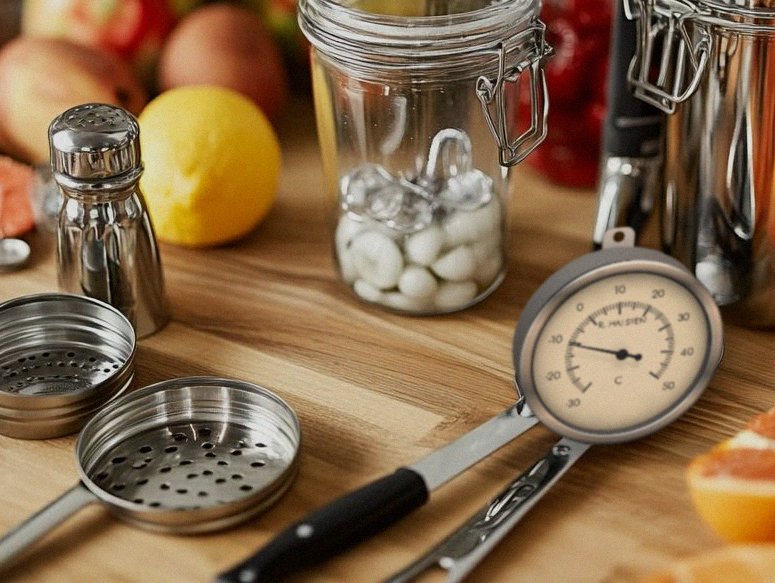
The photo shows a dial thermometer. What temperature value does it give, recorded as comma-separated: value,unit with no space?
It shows -10,°C
